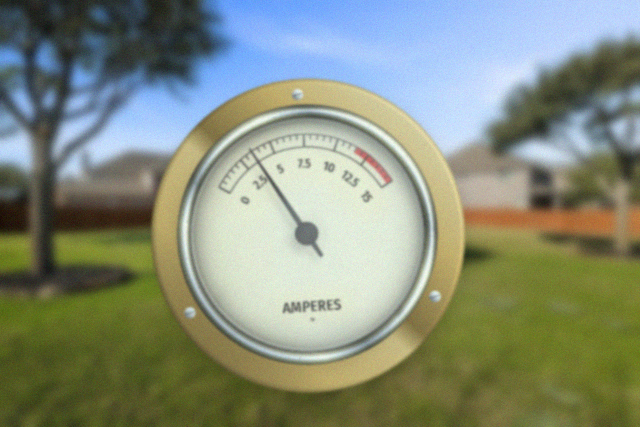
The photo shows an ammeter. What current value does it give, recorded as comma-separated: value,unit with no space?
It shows 3.5,A
